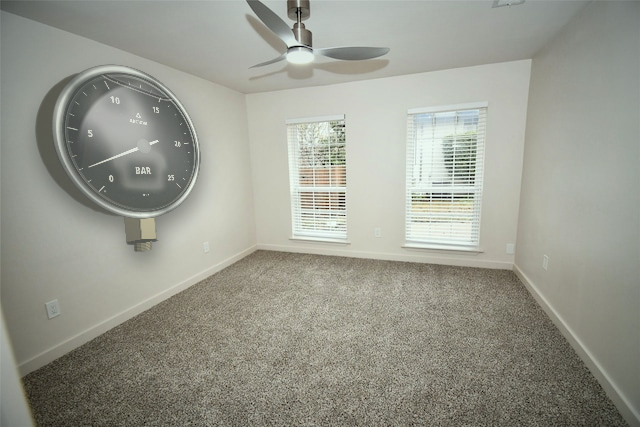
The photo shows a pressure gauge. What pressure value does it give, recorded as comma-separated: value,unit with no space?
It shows 2,bar
